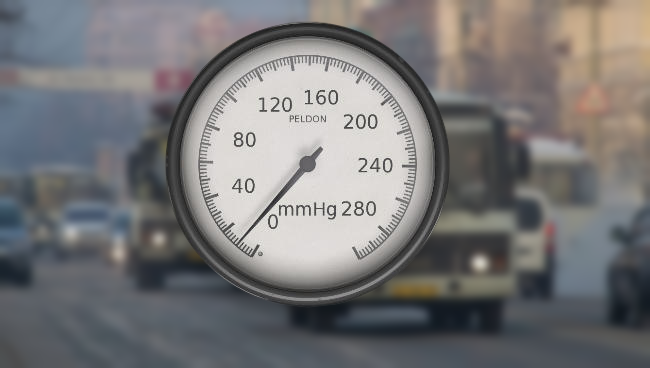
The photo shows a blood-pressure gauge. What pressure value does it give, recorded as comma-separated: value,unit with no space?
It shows 10,mmHg
